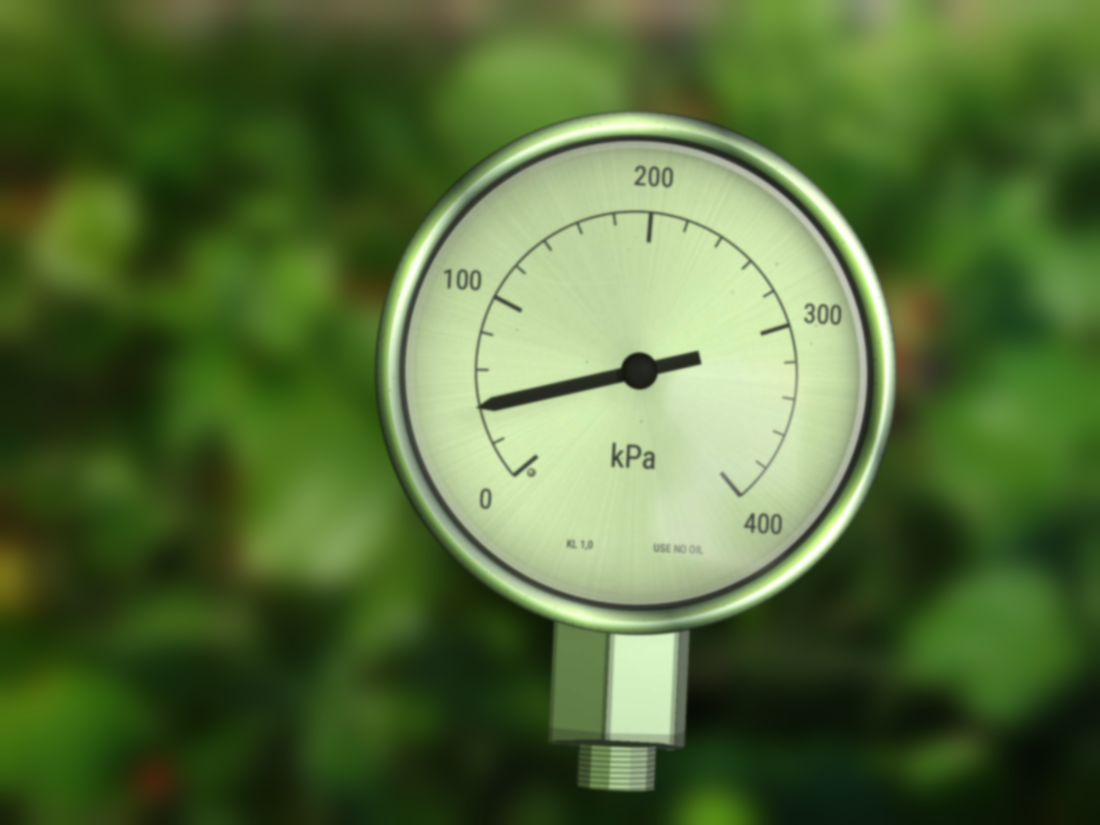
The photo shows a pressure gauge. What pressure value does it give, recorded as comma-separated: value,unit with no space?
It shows 40,kPa
